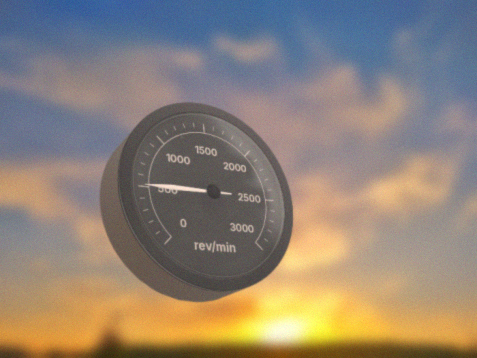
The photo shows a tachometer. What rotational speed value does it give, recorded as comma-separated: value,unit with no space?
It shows 500,rpm
